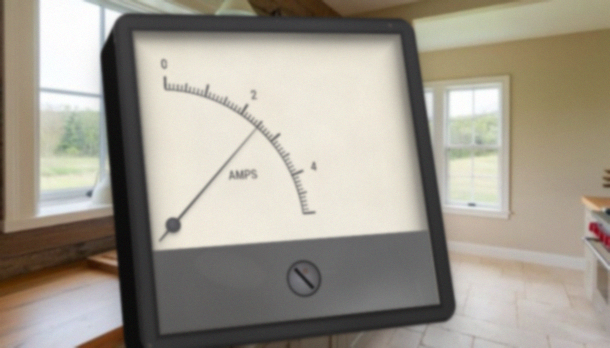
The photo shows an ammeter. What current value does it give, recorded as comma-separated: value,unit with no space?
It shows 2.5,A
